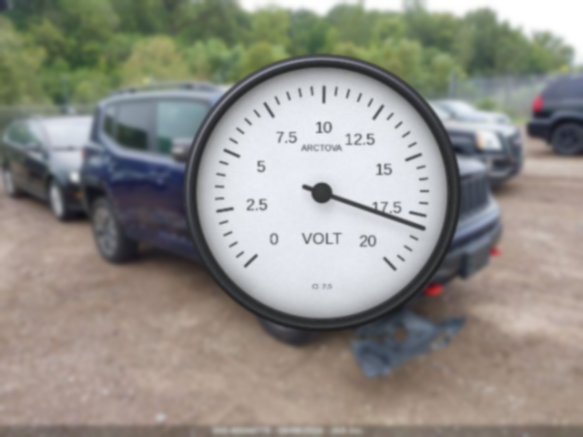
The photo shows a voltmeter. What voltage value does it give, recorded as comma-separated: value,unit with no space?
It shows 18,V
